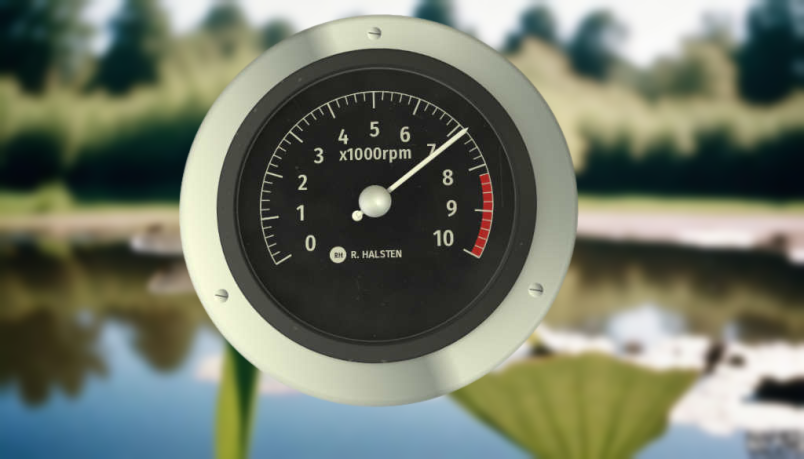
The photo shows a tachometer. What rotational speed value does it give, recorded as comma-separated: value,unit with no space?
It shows 7200,rpm
